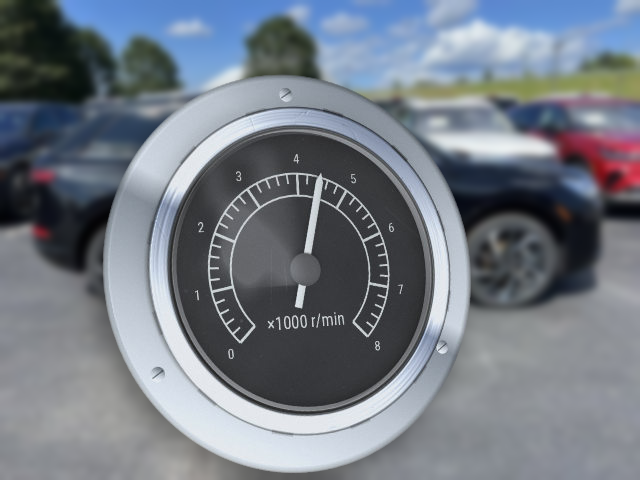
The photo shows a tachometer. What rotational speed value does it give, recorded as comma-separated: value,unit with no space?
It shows 4400,rpm
